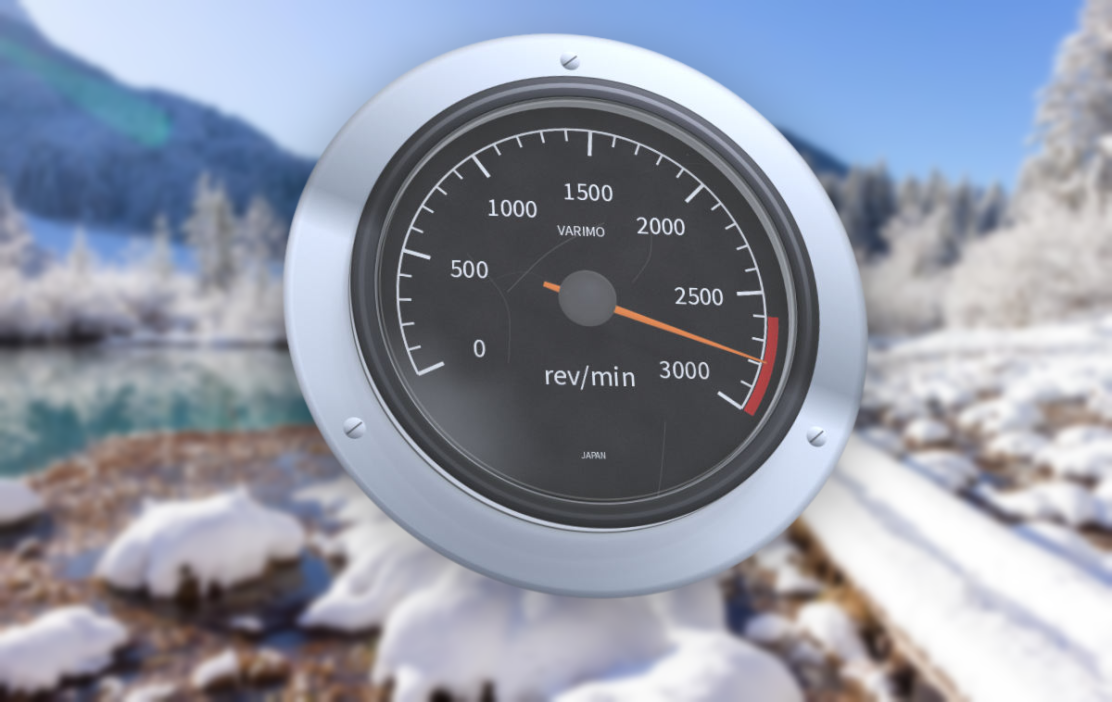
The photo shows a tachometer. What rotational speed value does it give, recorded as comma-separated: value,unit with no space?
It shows 2800,rpm
